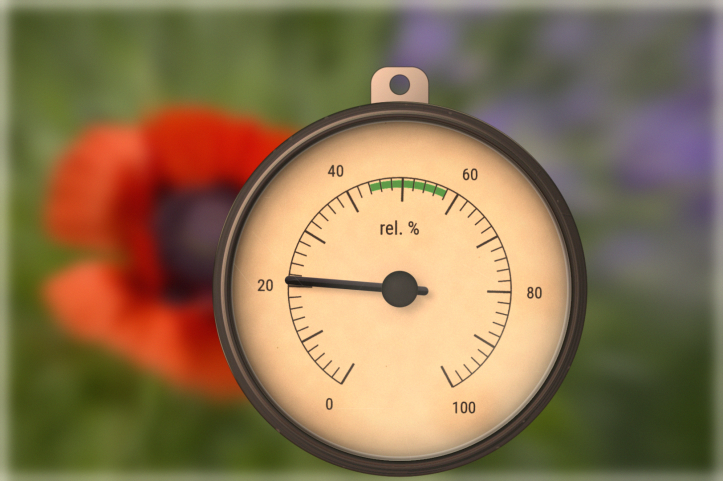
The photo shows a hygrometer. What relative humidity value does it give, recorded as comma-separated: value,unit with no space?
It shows 21,%
